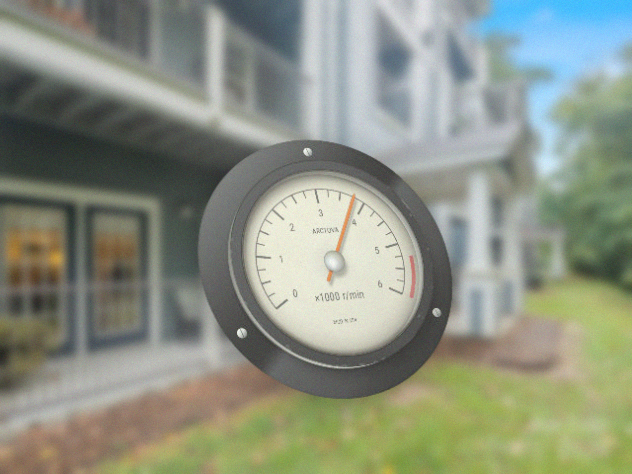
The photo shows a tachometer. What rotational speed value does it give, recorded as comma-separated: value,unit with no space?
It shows 3750,rpm
